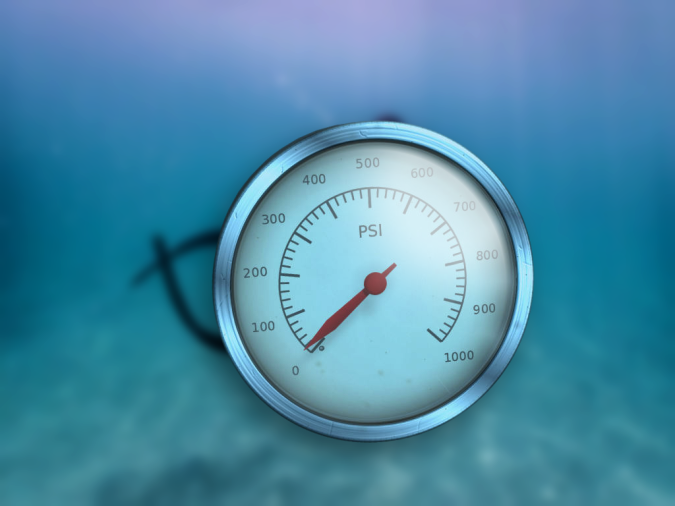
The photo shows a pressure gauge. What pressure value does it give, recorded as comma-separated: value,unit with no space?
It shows 20,psi
